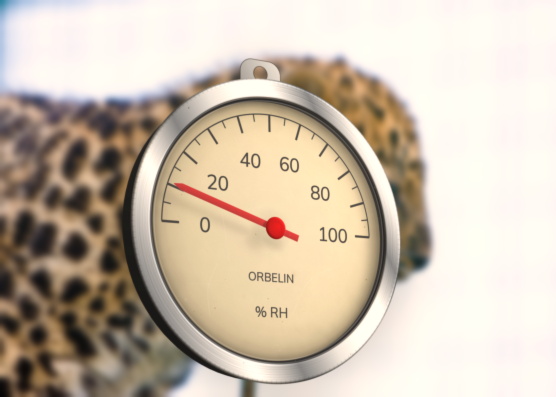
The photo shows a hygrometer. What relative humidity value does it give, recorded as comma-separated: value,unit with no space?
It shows 10,%
